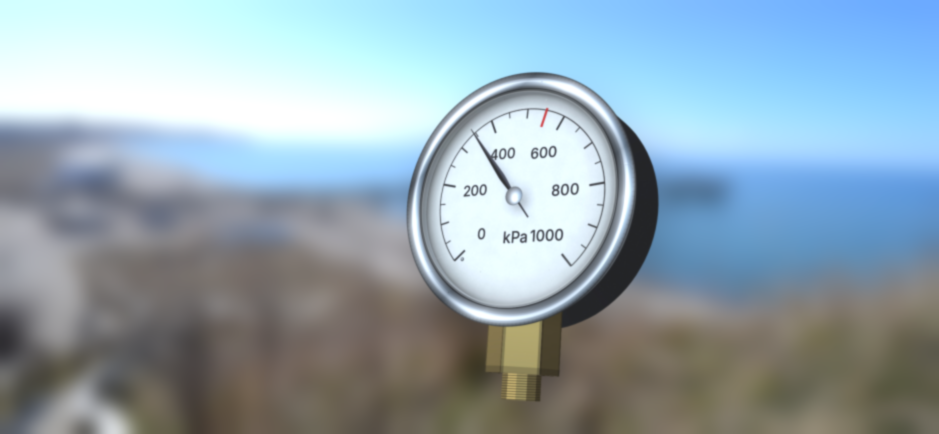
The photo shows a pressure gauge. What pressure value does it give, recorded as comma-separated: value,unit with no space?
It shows 350,kPa
